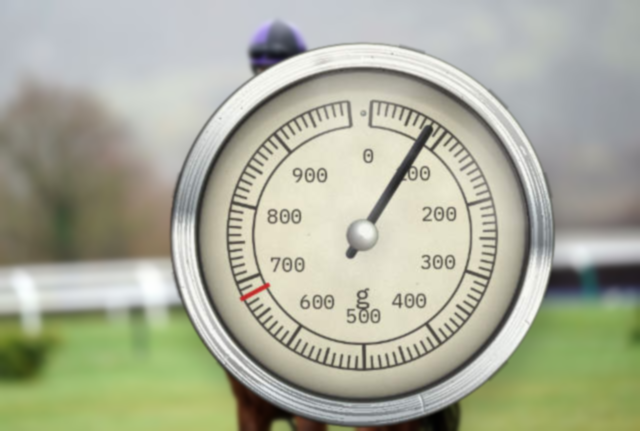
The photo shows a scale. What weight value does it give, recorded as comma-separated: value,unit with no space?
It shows 80,g
